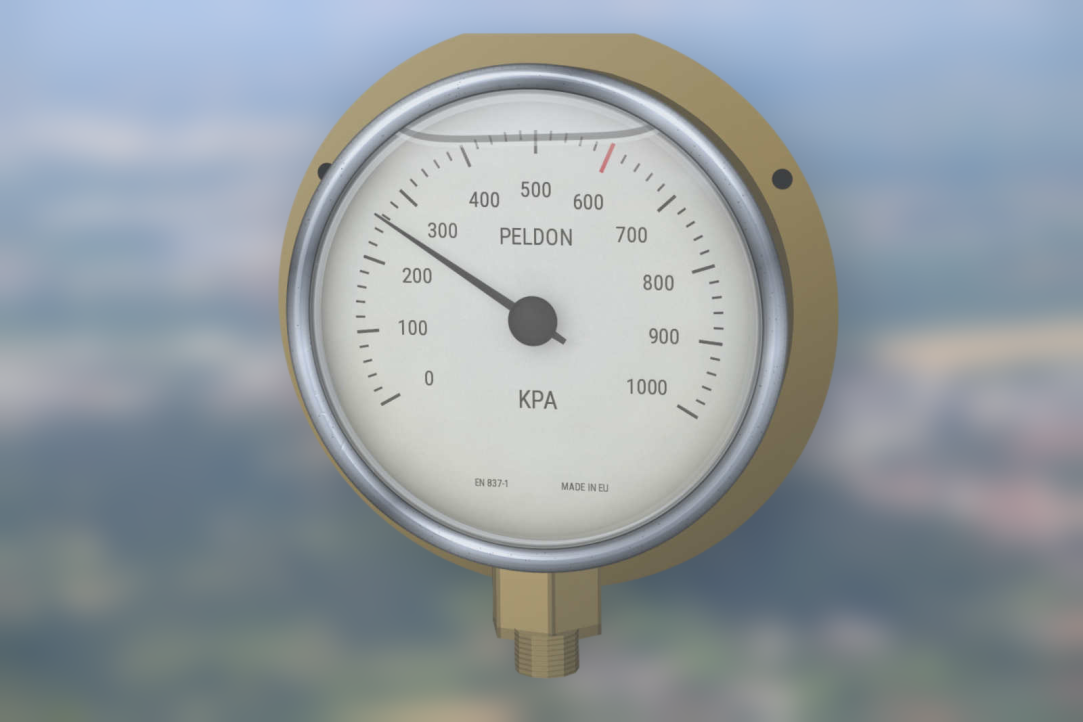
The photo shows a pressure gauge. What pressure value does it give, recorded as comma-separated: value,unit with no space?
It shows 260,kPa
